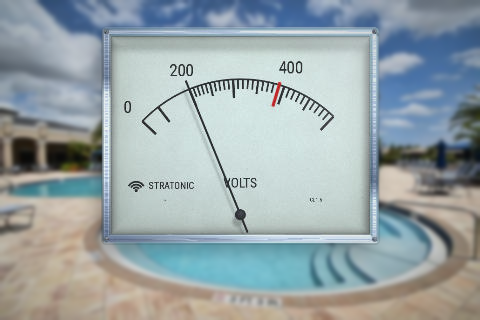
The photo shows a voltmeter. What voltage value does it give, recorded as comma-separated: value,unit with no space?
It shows 200,V
